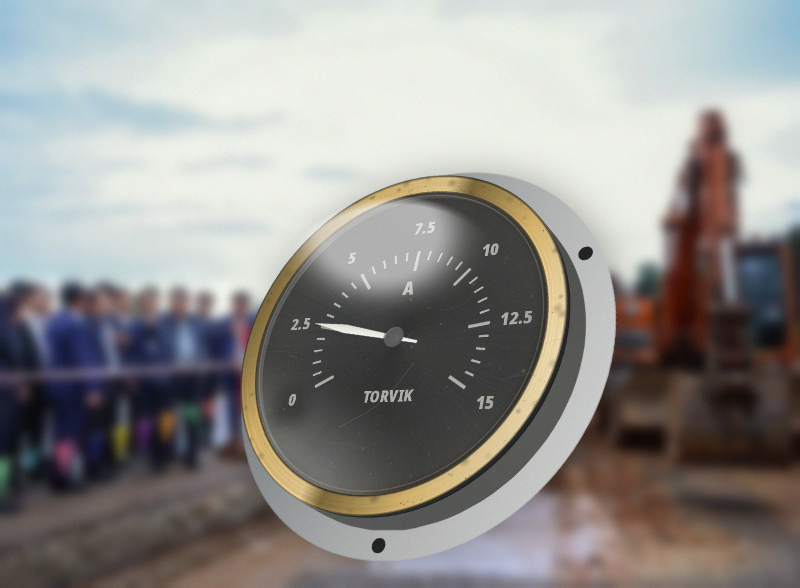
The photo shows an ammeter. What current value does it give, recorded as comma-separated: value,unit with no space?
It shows 2.5,A
